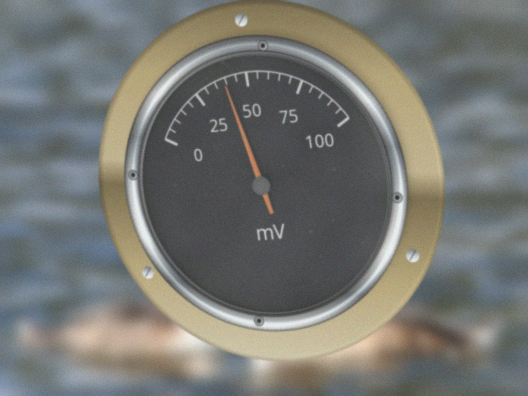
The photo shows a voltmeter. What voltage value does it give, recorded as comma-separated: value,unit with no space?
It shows 40,mV
